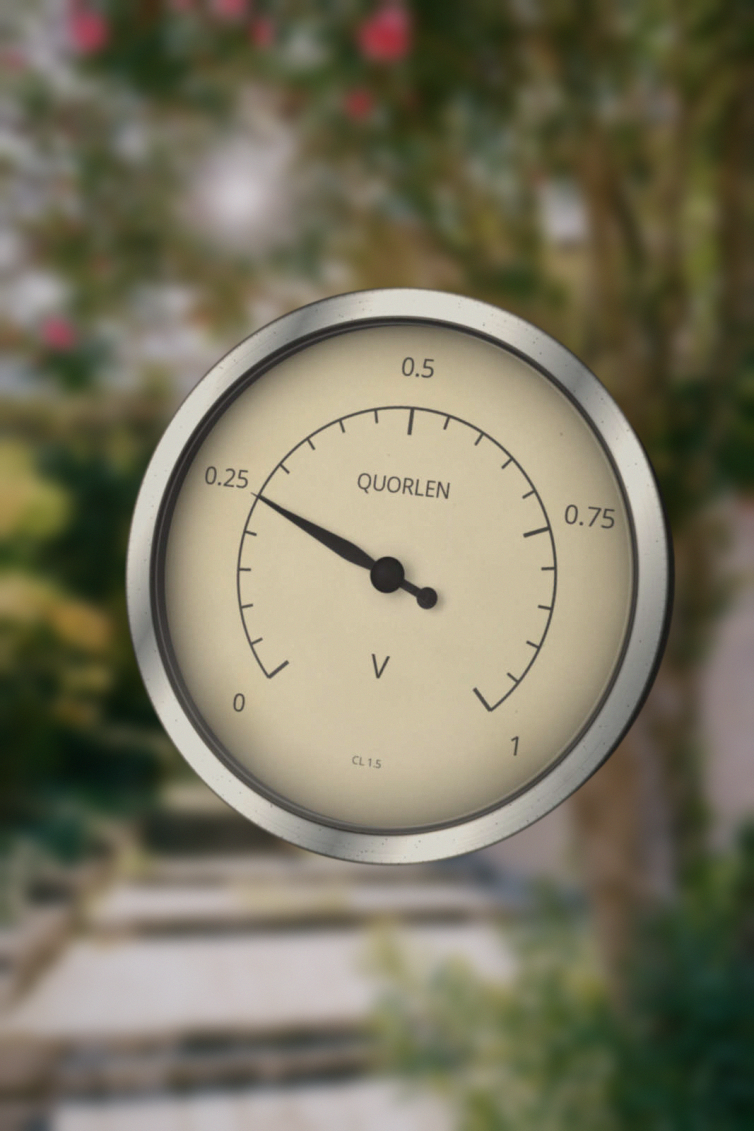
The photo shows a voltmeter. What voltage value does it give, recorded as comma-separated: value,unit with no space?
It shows 0.25,V
